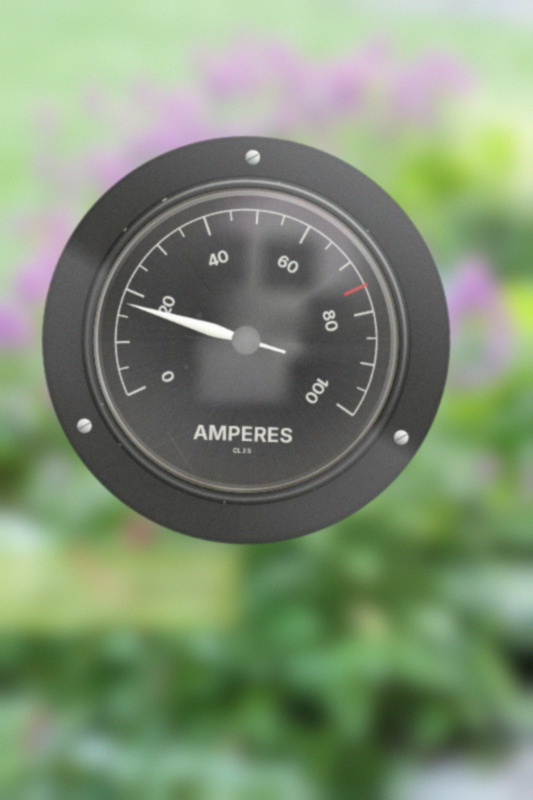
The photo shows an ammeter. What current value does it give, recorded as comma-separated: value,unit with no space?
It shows 17.5,A
